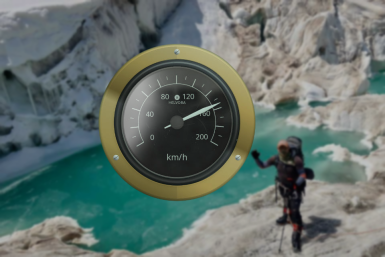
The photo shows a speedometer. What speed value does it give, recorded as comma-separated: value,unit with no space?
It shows 155,km/h
